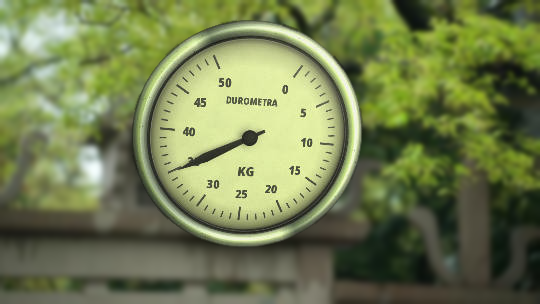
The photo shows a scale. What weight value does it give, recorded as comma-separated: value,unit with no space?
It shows 35,kg
